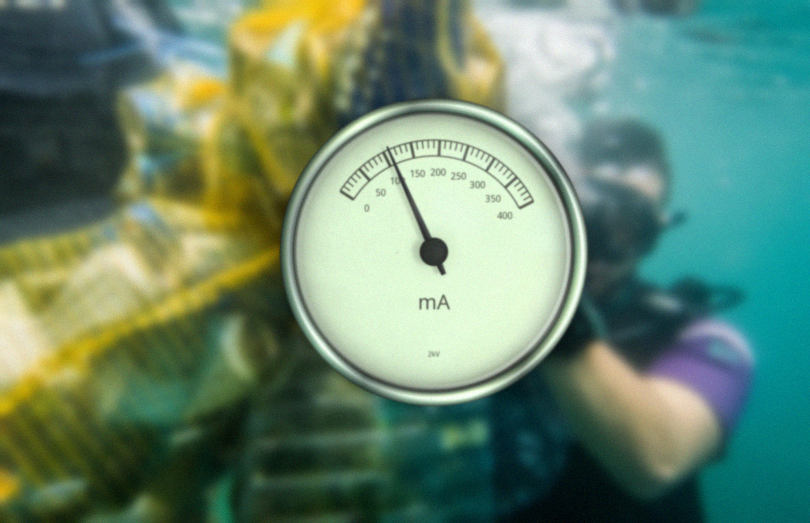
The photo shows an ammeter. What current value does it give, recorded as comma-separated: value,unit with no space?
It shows 110,mA
